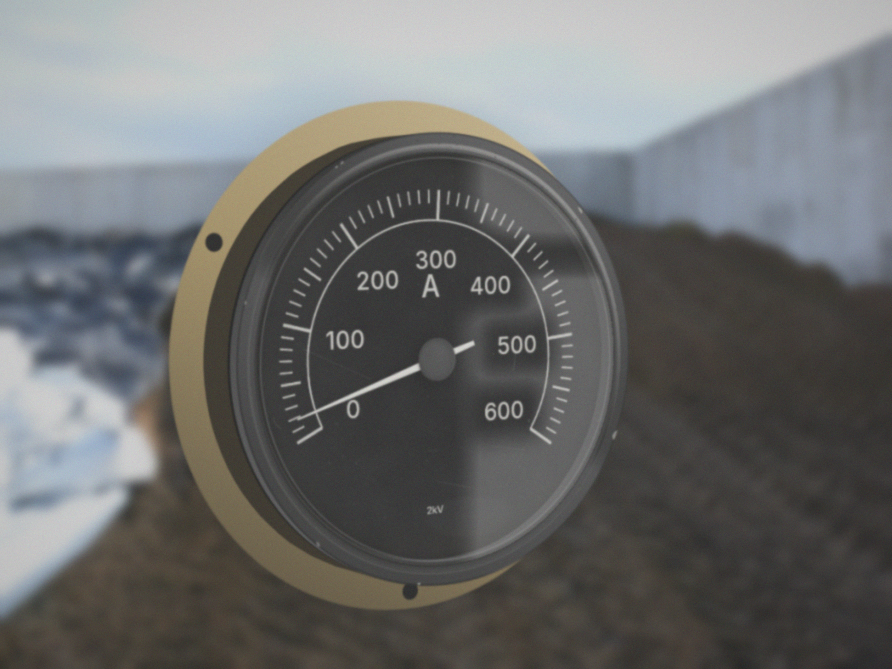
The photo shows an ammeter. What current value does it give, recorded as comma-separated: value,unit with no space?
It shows 20,A
